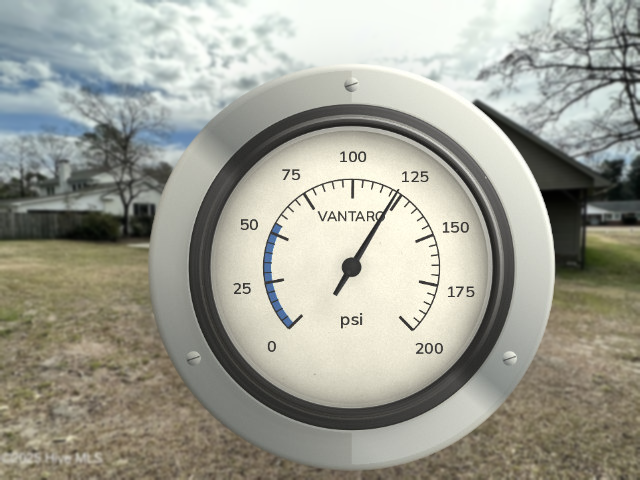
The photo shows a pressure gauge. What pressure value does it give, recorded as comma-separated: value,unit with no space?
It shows 122.5,psi
